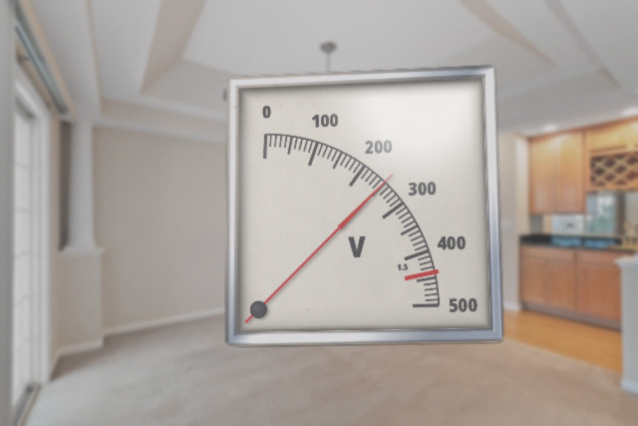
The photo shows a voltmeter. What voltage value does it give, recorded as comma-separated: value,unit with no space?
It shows 250,V
